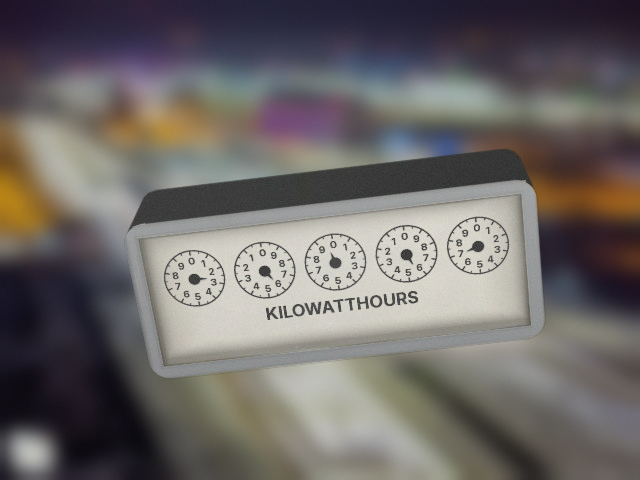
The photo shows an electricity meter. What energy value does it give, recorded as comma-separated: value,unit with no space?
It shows 25957,kWh
